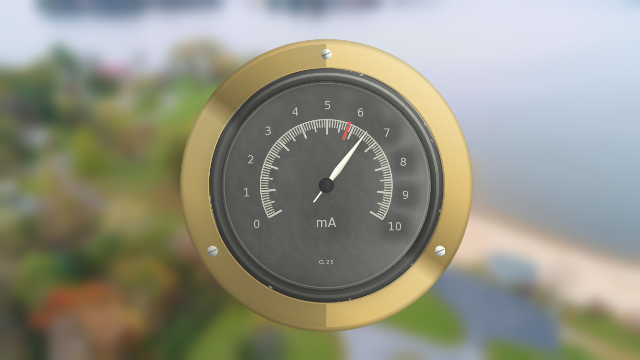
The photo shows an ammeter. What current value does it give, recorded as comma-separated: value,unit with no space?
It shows 6.5,mA
